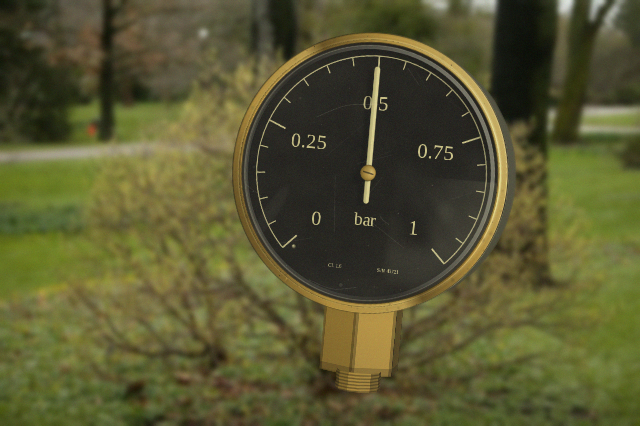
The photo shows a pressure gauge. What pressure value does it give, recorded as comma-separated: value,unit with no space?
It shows 0.5,bar
